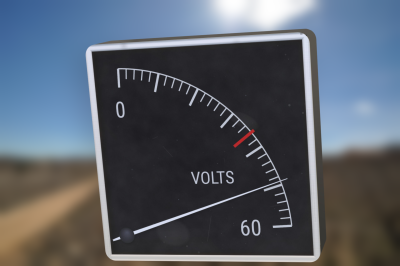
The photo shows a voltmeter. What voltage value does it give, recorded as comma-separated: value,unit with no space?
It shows 49,V
